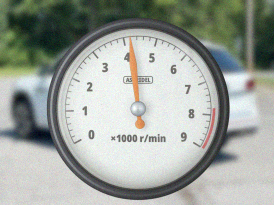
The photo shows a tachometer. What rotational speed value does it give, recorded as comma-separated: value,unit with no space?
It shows 4200,rpm
